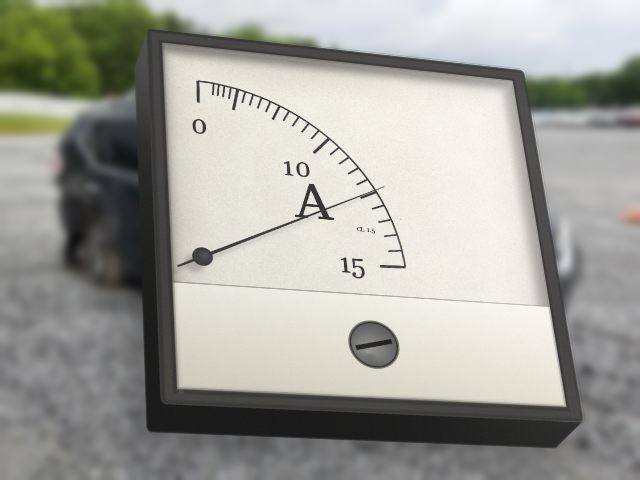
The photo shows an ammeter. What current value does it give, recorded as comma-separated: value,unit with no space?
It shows 12.5,A
